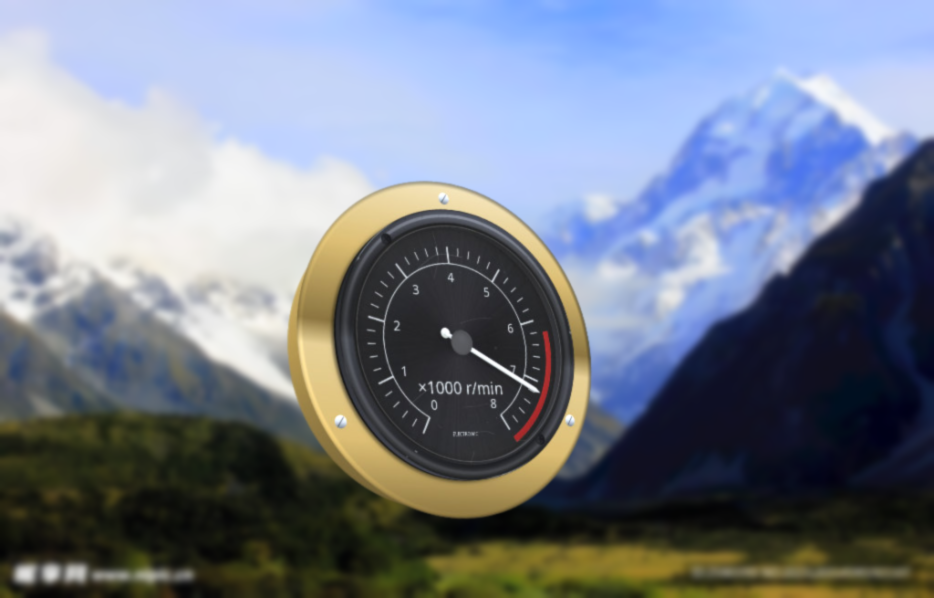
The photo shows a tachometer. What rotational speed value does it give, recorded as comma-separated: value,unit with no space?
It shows 7200,rpm
